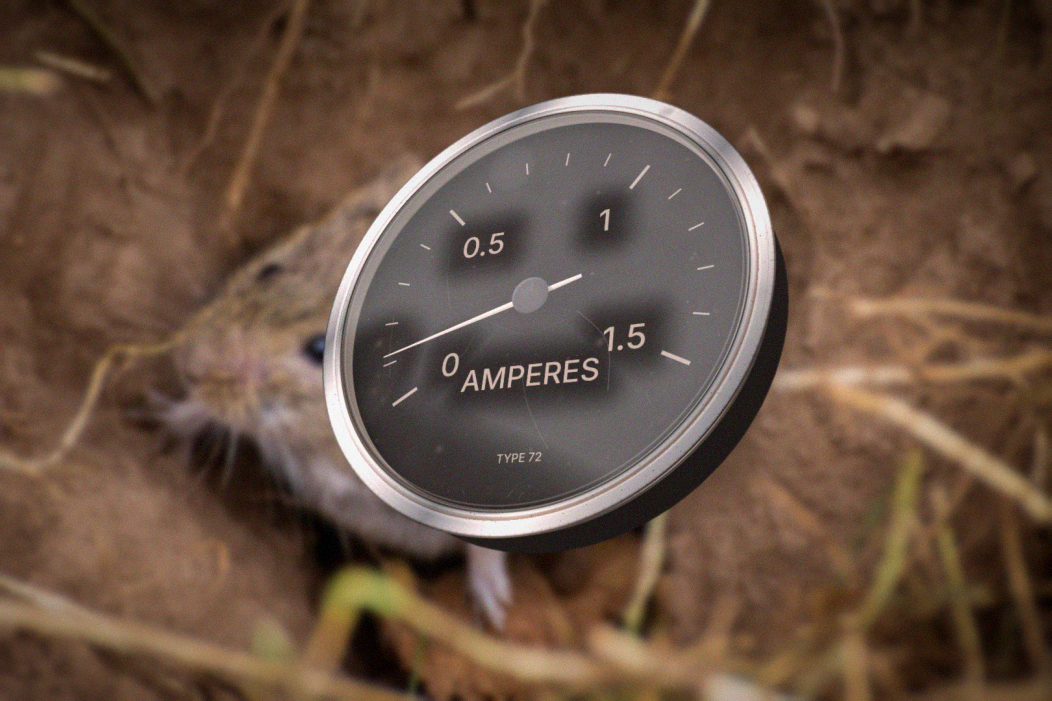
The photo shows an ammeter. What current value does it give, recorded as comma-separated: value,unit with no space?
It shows 0.1,A
